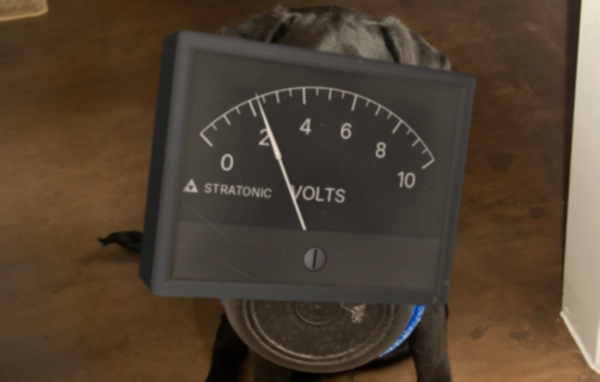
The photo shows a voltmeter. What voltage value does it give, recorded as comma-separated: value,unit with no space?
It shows 2.25,V
